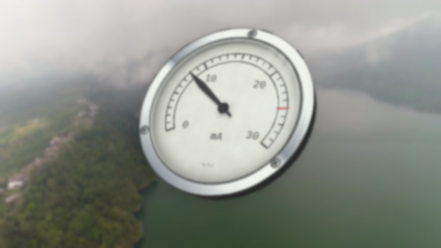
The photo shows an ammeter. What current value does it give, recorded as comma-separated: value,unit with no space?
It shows 8,mA
